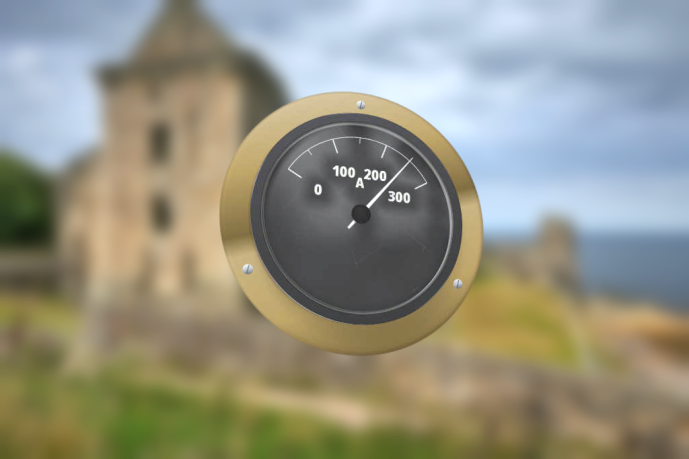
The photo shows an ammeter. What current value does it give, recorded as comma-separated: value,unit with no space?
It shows 250,A
